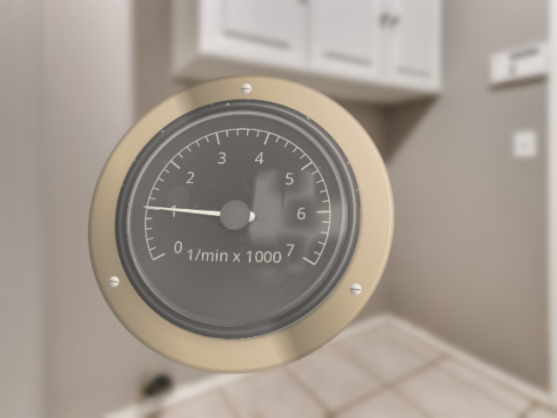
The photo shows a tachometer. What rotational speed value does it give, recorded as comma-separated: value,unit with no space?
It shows 1000,rpm
